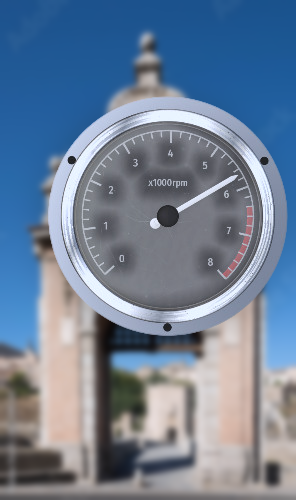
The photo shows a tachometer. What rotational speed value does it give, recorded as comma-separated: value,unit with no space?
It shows 5700,rpm
